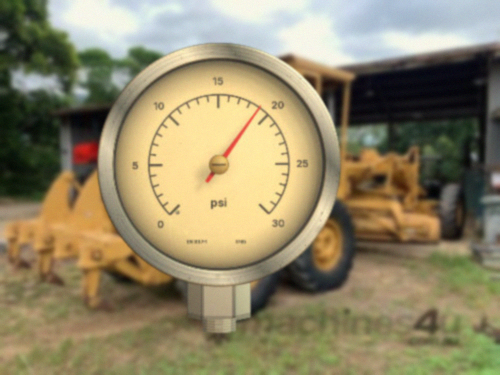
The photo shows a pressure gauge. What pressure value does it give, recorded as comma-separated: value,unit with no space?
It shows 19,psi
